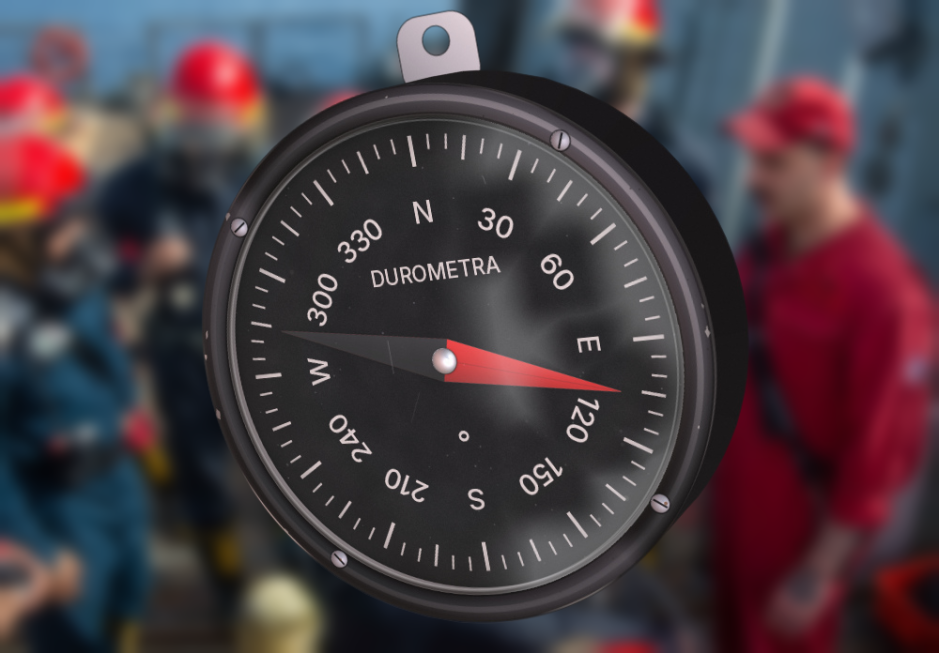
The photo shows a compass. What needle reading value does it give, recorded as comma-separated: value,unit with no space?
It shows 105,°
